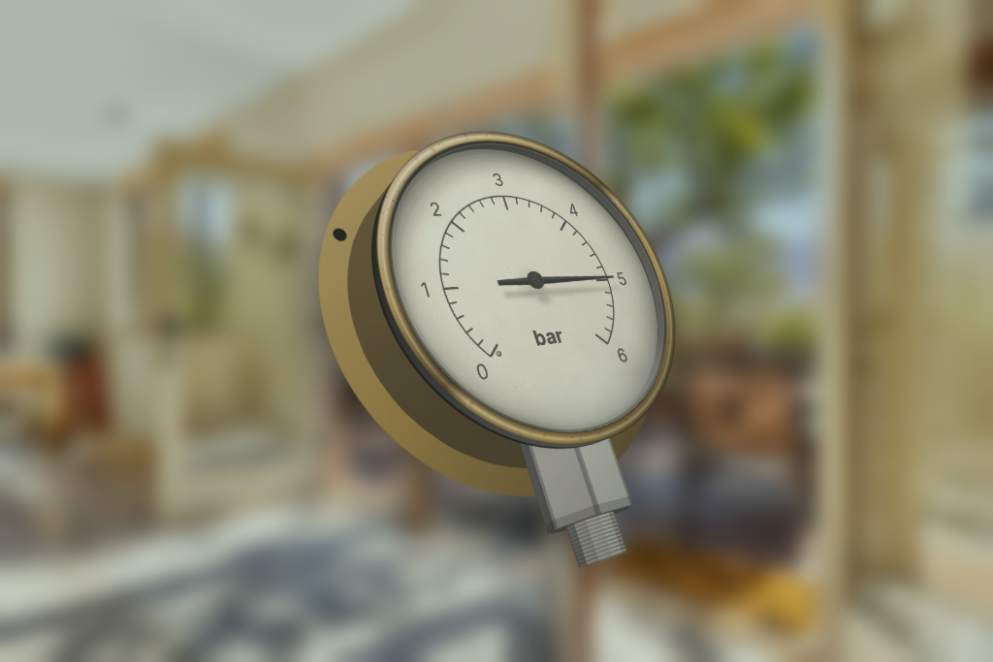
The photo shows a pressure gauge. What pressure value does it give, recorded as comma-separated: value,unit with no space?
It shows 5,bar
